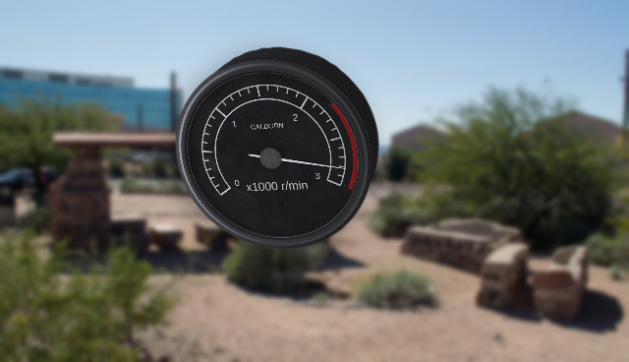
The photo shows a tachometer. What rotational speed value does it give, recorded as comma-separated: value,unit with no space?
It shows 2800,rpm
